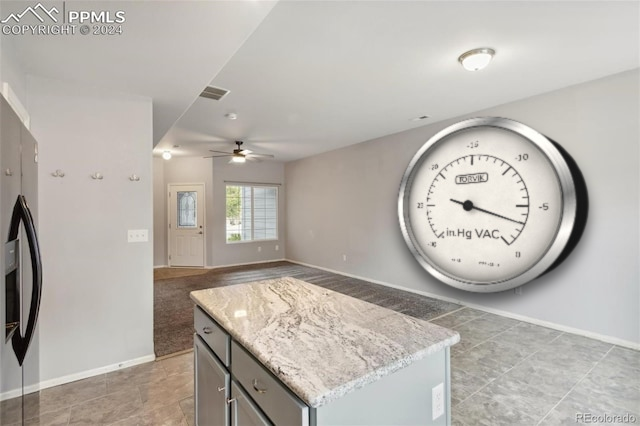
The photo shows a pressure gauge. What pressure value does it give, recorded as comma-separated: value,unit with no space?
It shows -3,inHg
